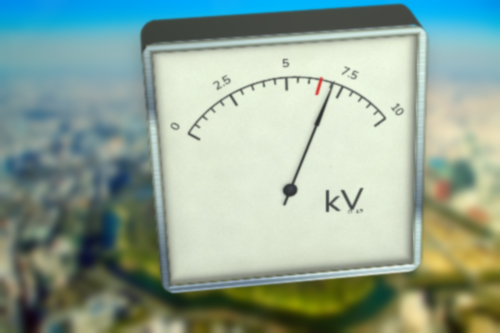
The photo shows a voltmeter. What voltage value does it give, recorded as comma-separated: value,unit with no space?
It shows 7,kV
